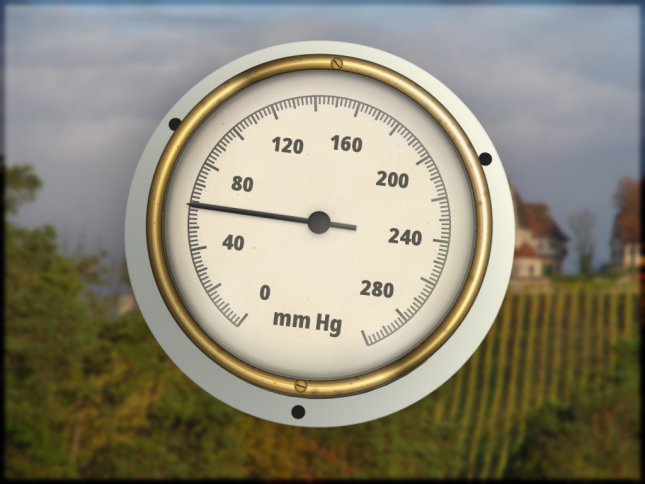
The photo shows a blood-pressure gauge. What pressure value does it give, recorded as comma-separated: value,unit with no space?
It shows 60,mmHg
